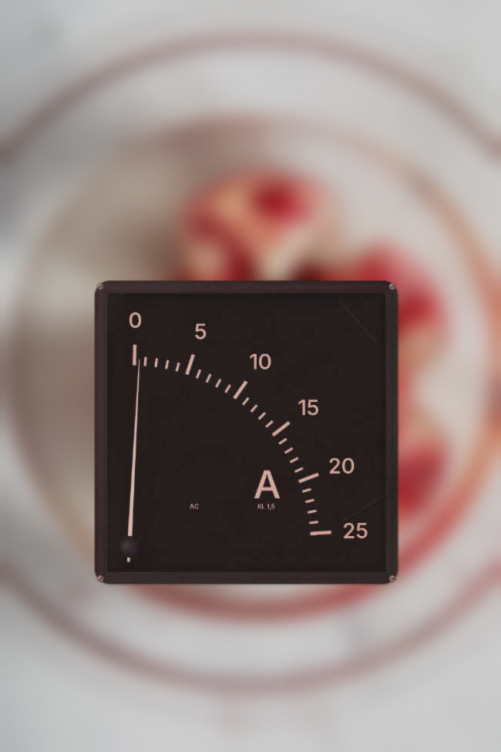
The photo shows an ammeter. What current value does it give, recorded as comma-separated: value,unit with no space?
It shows 0.5,A
